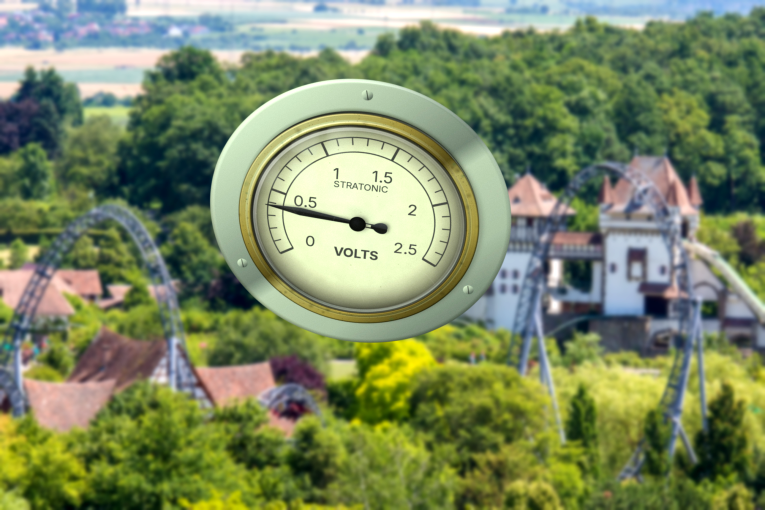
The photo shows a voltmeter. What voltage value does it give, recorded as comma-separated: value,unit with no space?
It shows 0.4,V
